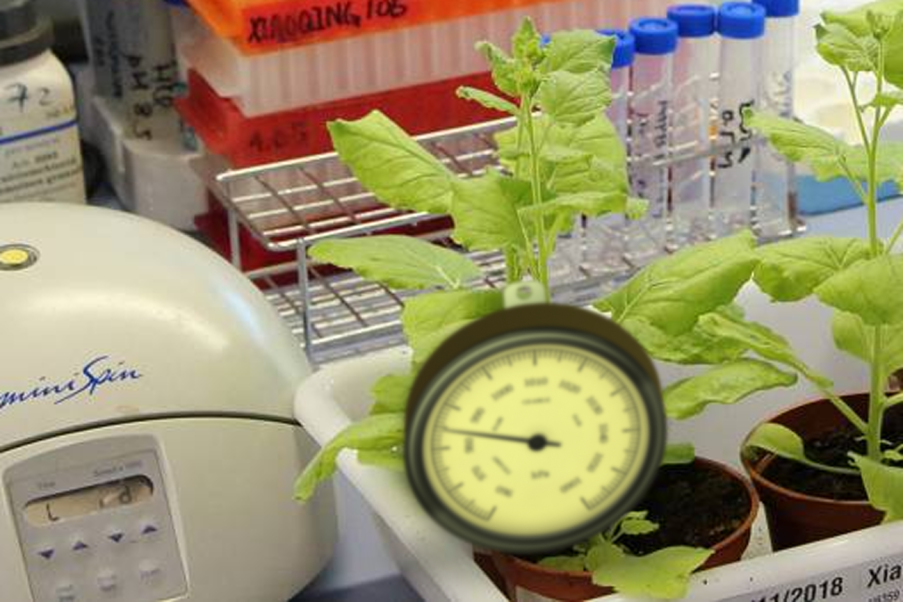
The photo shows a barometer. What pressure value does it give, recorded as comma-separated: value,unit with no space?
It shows 985,hPa
